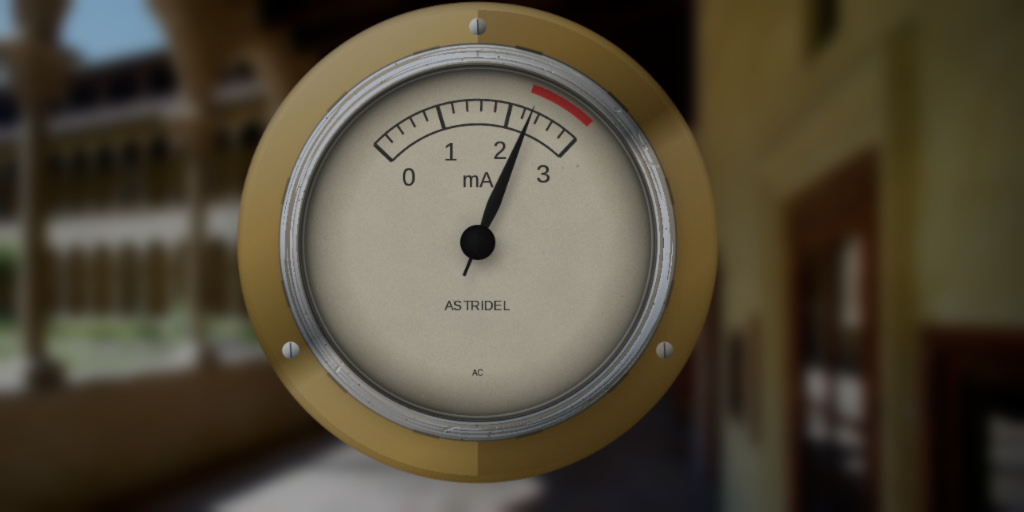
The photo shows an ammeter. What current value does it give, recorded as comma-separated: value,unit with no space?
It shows 2.3,mA
